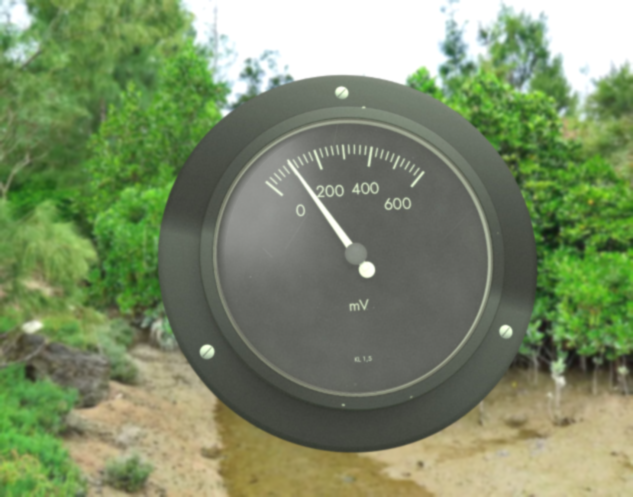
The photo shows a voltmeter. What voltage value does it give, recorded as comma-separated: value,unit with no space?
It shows 100,mV
